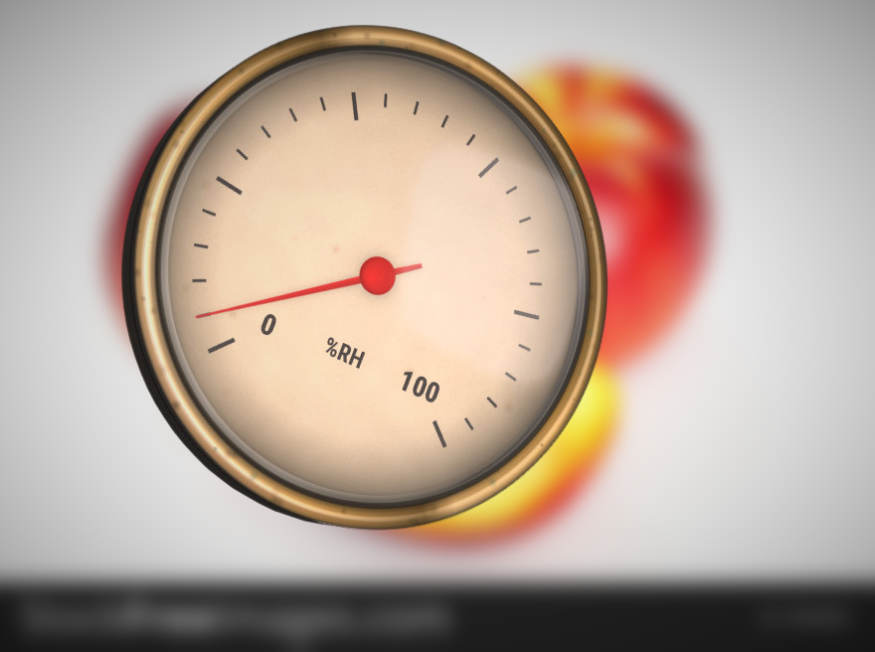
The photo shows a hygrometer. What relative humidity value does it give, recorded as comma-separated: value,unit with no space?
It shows 4,%
